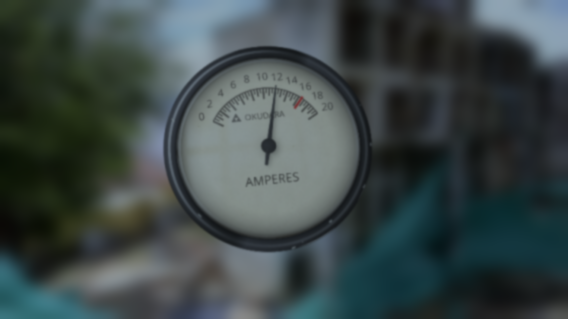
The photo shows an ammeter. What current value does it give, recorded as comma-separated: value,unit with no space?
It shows 12,A
